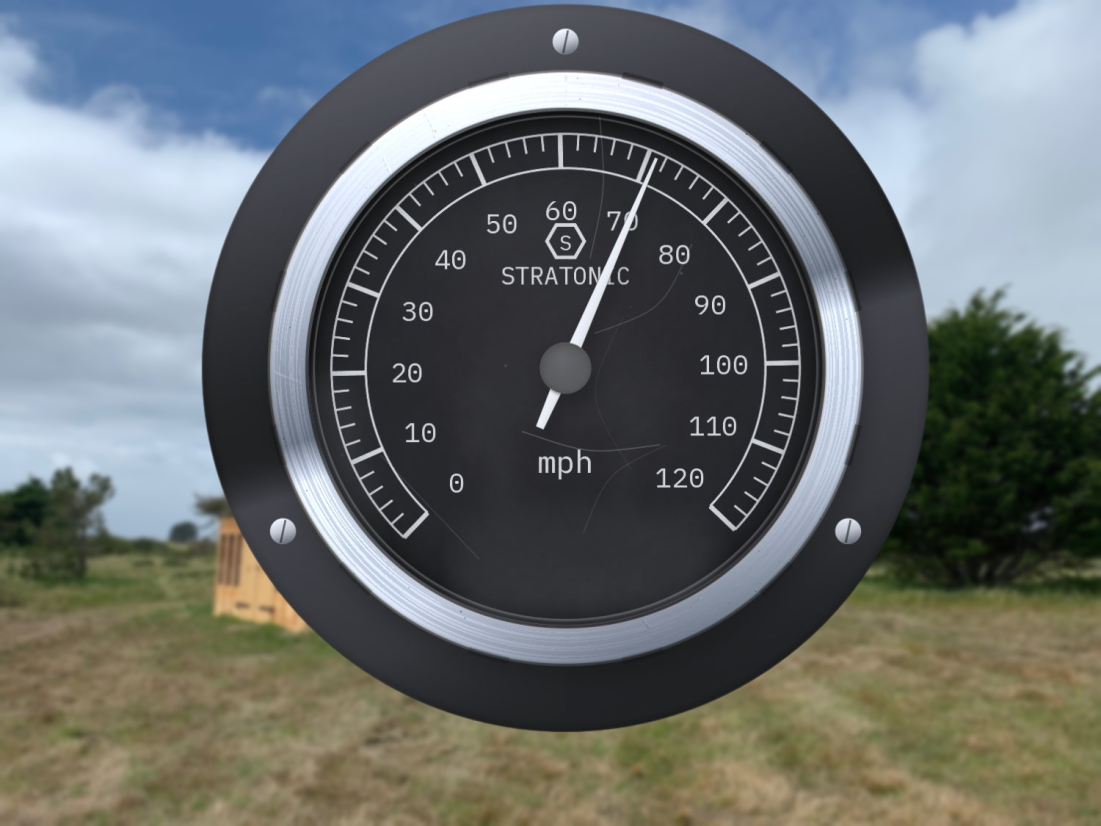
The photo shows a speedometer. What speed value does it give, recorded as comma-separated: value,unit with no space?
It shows 71,mph
